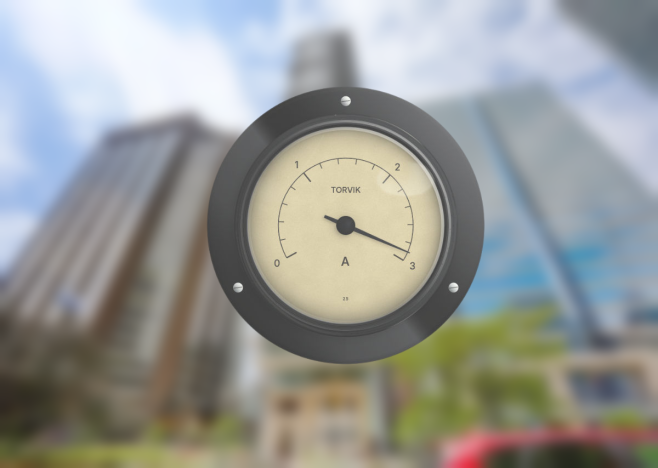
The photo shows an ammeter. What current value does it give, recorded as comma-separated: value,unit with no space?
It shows 2.9,A
